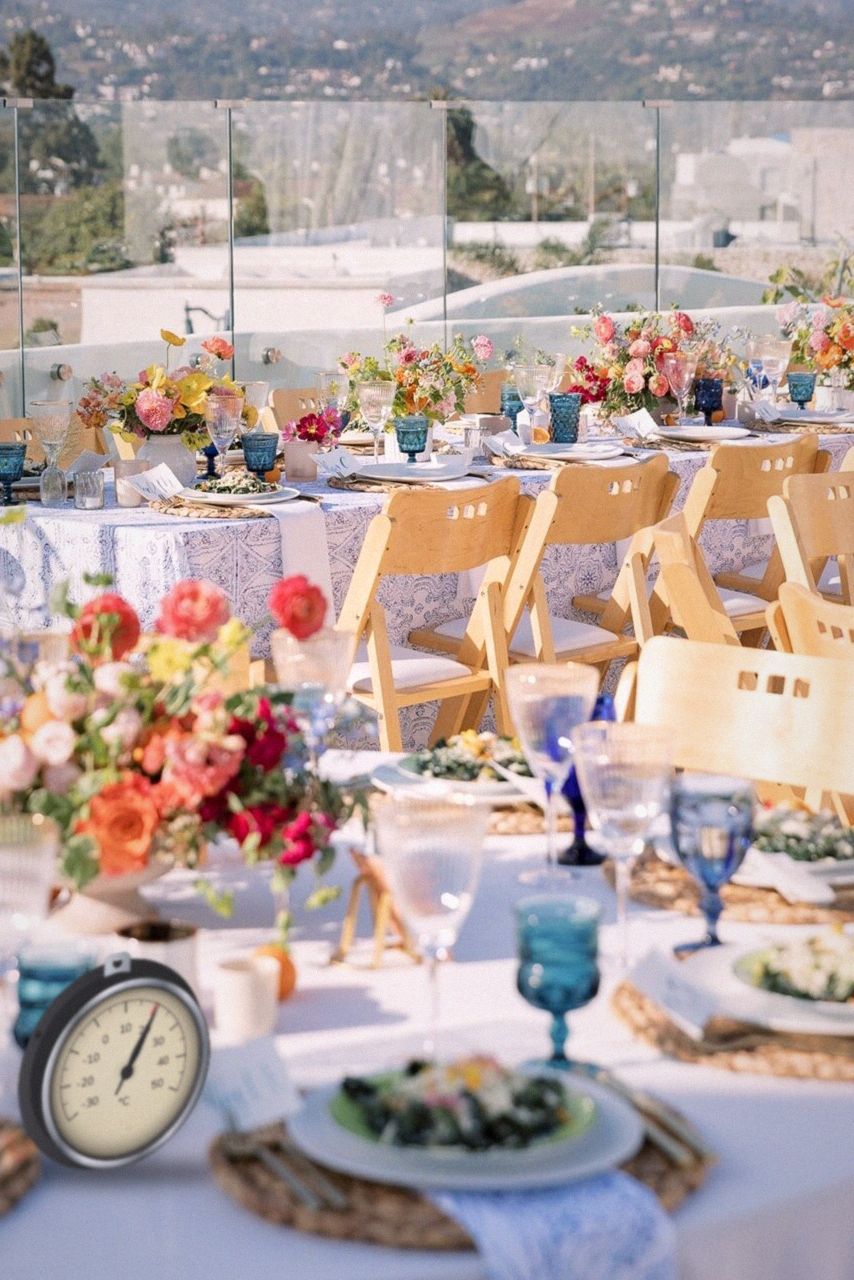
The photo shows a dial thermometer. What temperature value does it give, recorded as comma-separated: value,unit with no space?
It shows 20,°C
